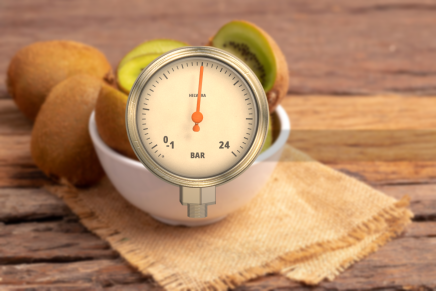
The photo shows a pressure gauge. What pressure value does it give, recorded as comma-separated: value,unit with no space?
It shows 12,bar
